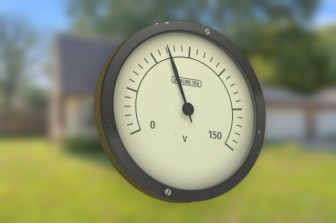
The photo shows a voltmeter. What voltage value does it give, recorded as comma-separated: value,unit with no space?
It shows 60,V
